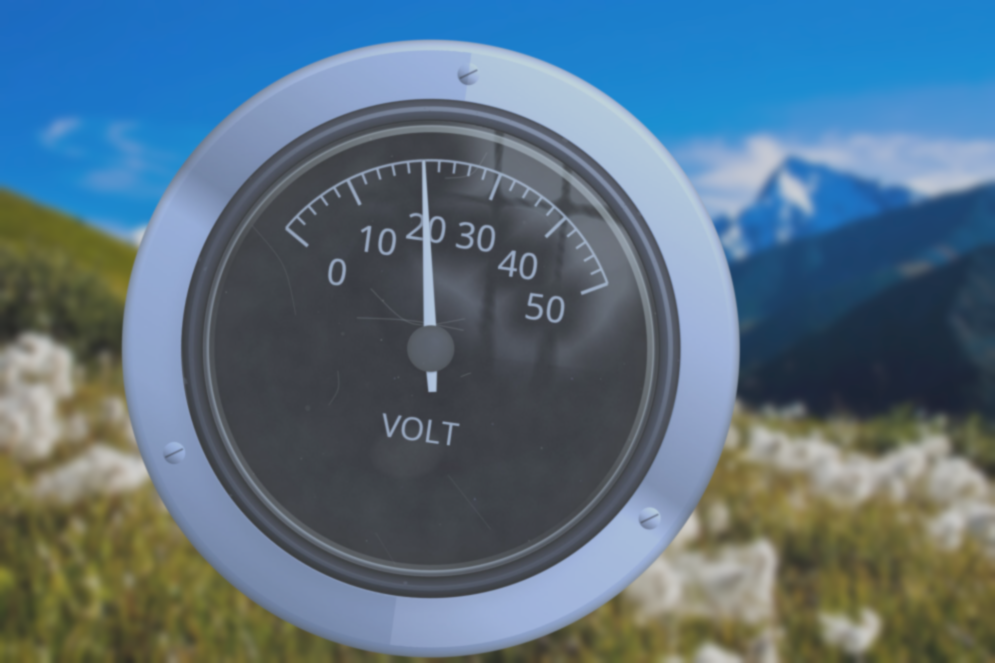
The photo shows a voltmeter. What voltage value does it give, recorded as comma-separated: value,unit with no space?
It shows 20,V
